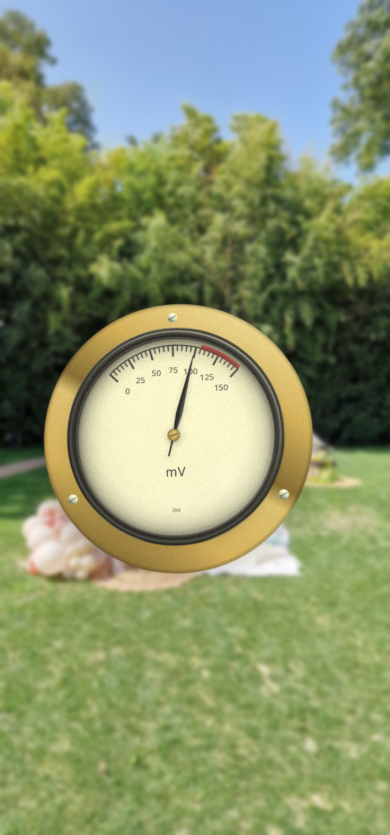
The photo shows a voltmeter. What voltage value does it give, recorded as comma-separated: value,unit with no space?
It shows 100,mV
